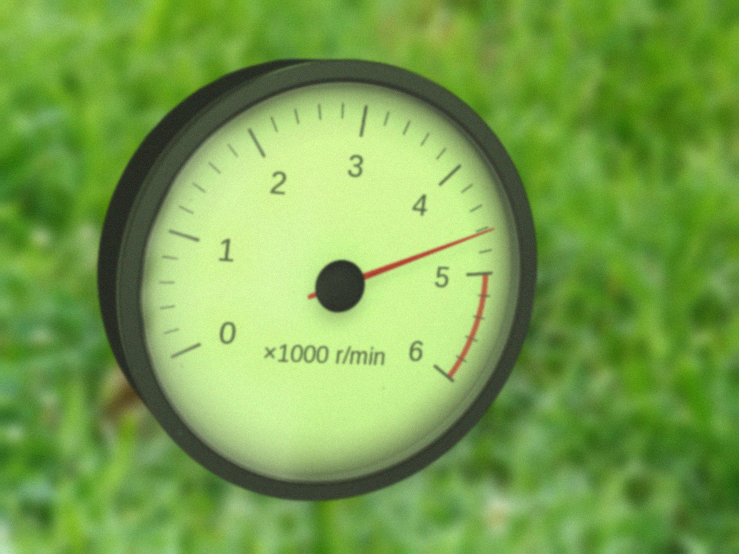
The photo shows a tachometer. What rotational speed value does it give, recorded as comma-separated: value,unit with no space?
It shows 4600,rpm
